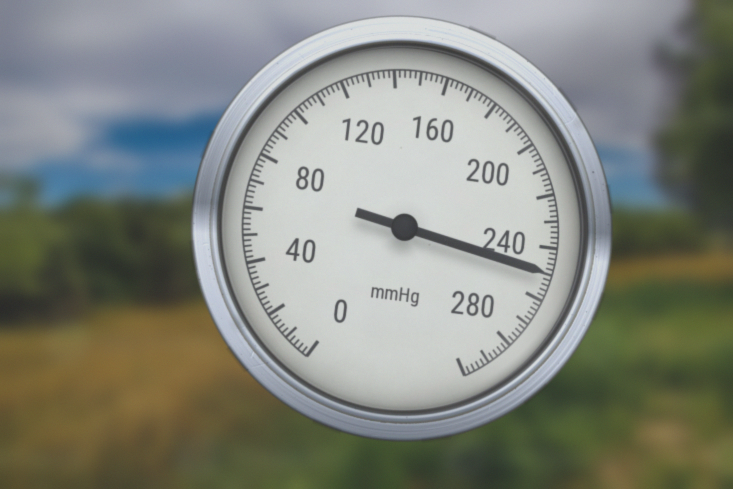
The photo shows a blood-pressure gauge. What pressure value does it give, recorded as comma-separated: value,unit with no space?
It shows 250,mmHg
